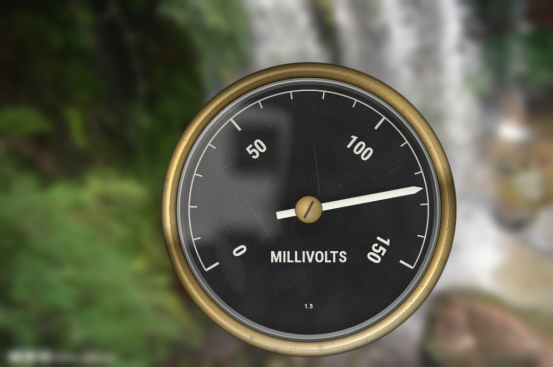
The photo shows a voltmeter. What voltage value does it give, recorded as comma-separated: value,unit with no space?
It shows 125,mV
